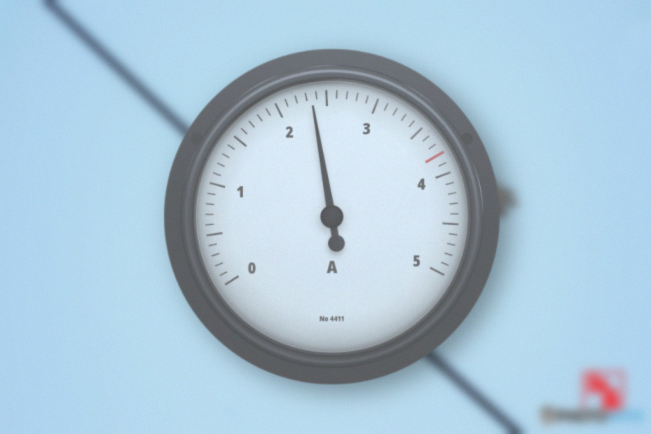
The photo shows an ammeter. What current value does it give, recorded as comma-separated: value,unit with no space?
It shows 2.35,A
